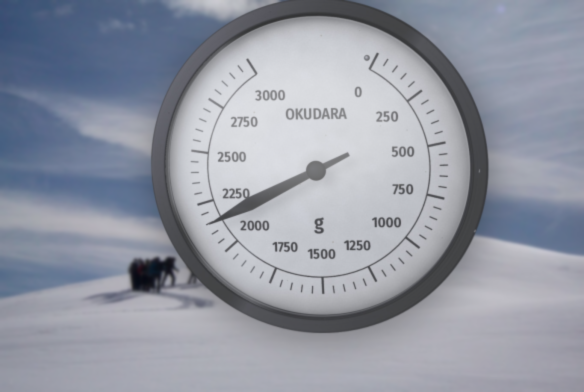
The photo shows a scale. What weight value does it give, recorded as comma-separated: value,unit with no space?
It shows 2150,g
